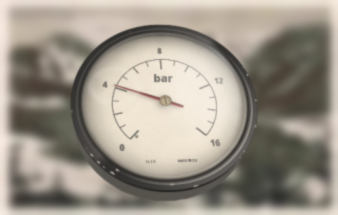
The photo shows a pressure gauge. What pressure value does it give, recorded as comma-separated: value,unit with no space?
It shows 4,bar
